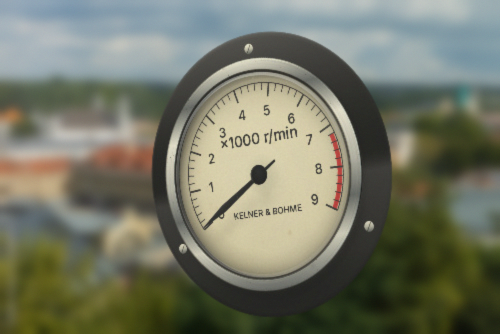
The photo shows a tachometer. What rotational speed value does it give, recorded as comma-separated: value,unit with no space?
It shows 0,rpm
